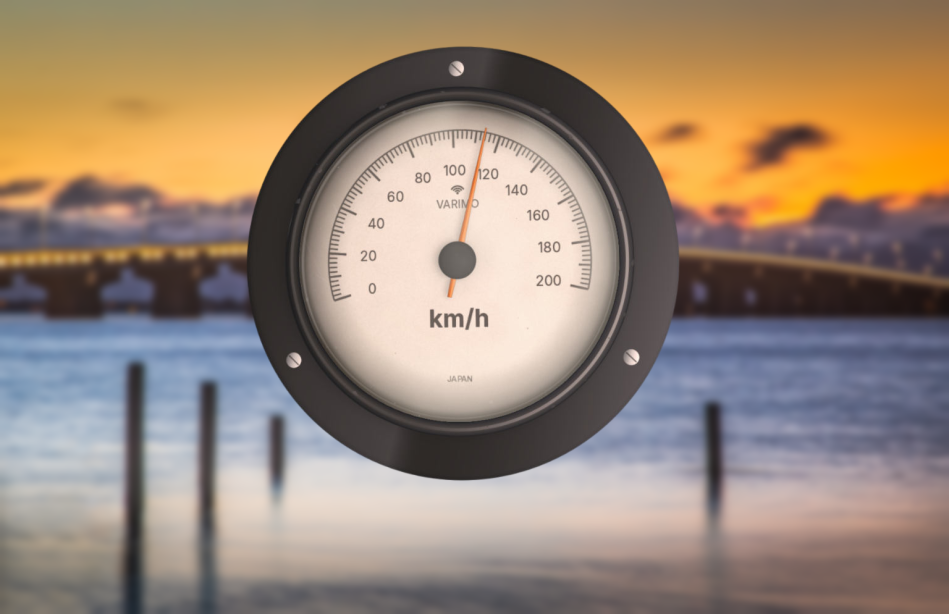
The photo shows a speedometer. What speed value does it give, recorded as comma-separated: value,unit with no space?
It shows 114,km/h
